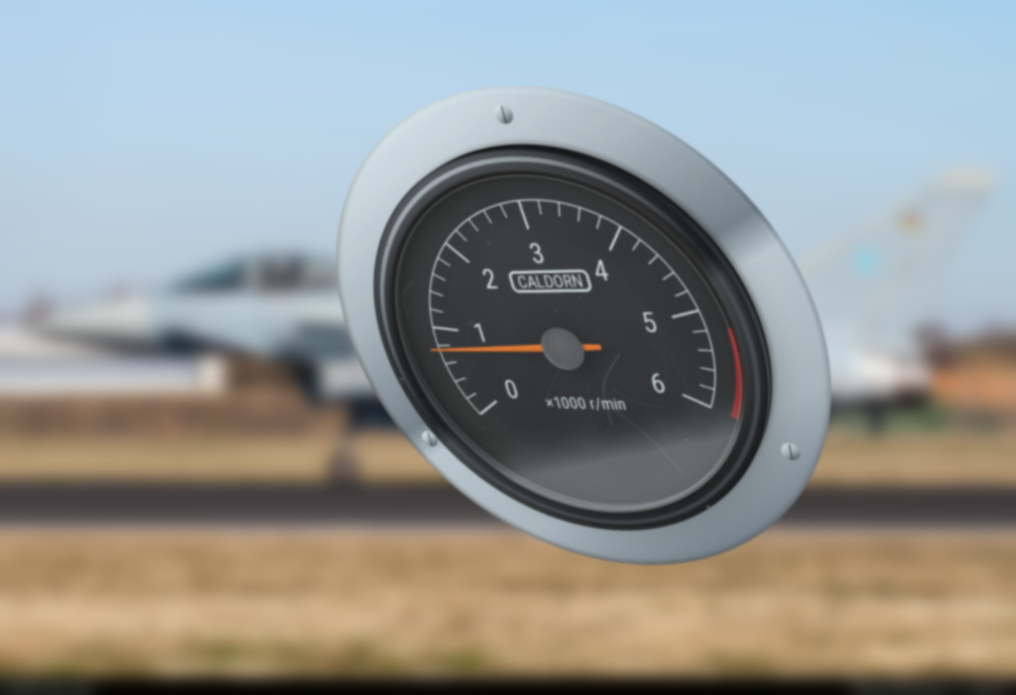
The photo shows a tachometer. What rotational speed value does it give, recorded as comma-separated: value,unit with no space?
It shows 800,rpm
